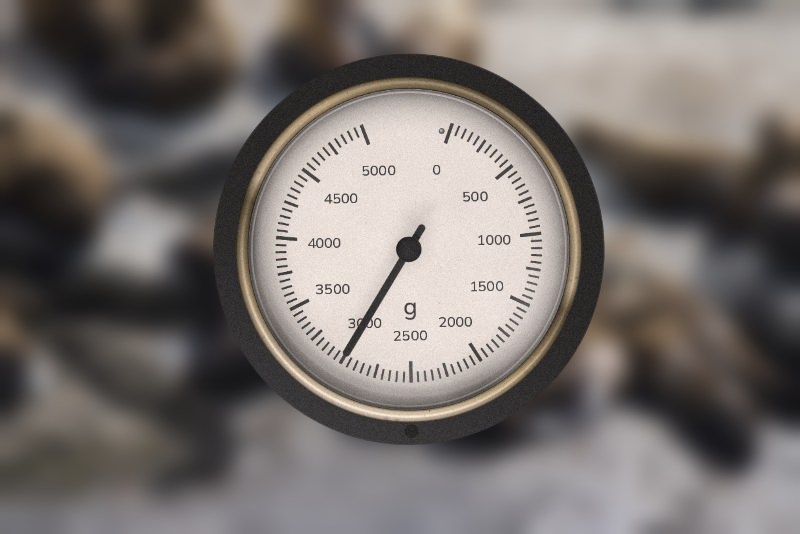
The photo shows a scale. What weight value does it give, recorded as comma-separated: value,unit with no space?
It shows 3000,g
